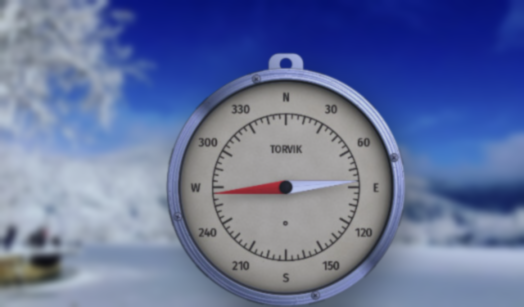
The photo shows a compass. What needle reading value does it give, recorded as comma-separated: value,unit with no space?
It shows 265,°
